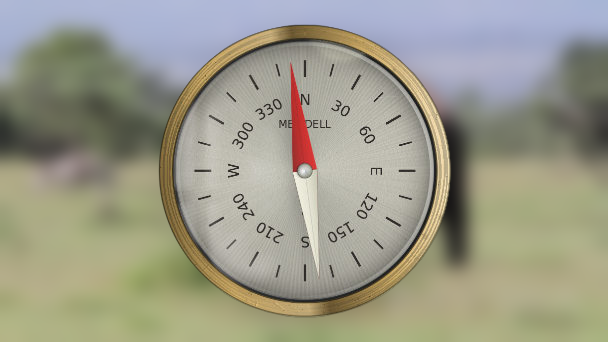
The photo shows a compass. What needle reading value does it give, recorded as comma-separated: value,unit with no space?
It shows 352.5,°
